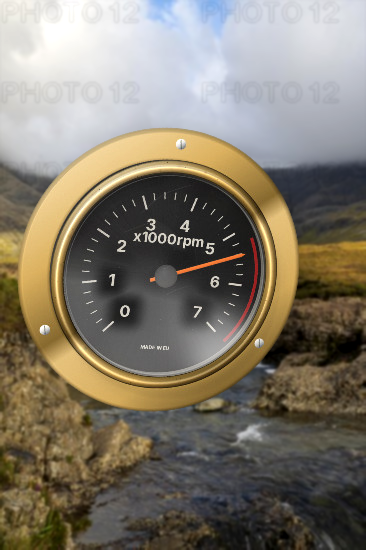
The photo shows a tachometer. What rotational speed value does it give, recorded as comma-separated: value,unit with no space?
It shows 5400,rpm
